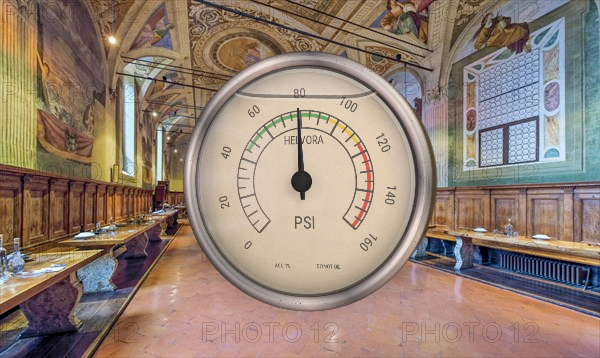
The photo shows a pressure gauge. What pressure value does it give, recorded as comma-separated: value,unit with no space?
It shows 80,psi
